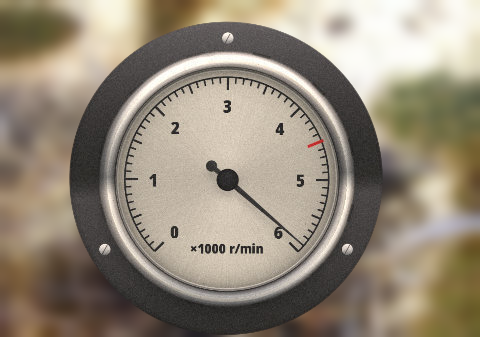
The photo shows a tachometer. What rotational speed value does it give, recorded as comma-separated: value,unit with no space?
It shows 5900,rpm
